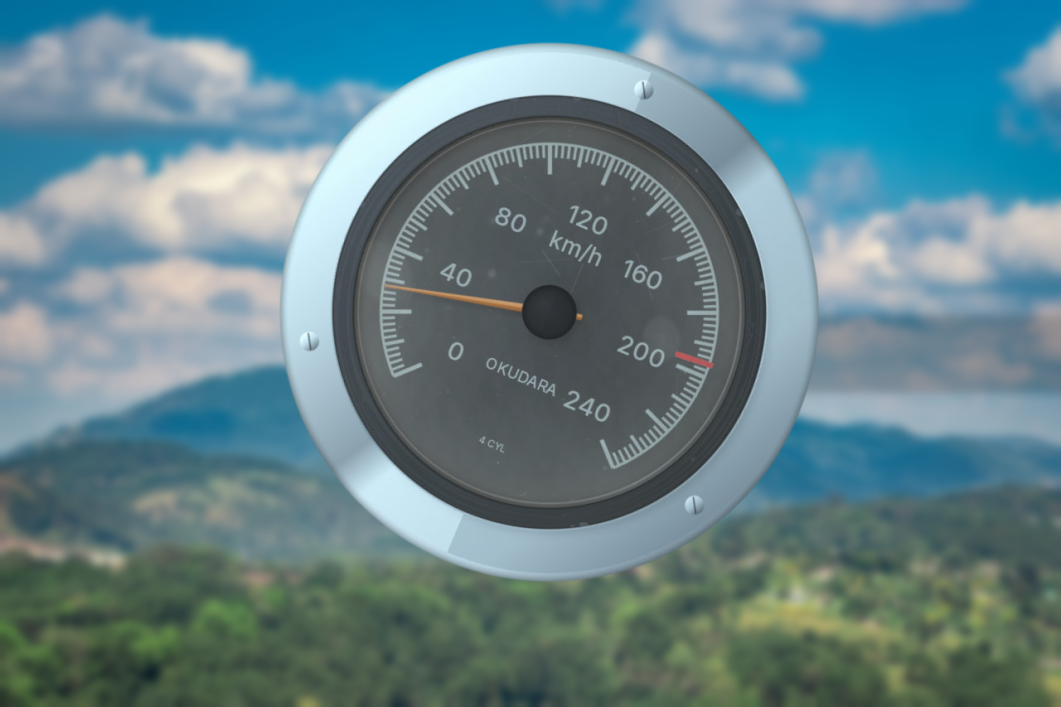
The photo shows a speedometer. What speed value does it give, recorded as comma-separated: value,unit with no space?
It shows 28,km/h
